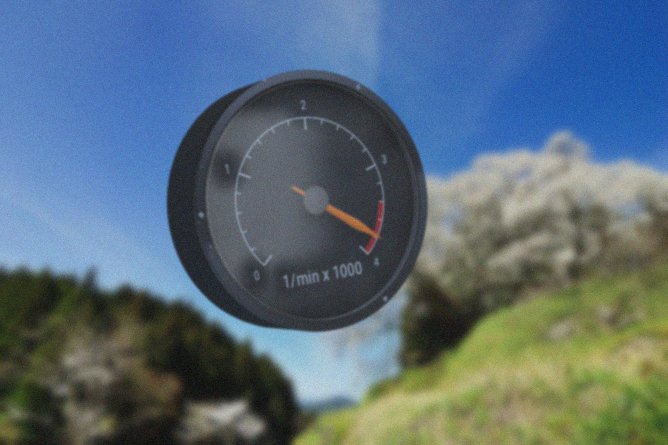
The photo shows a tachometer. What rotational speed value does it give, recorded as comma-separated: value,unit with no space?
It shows 3800,rpm
